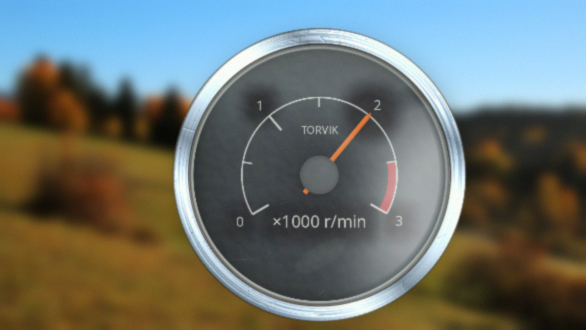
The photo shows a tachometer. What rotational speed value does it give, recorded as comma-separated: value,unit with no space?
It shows 2000,rpm
